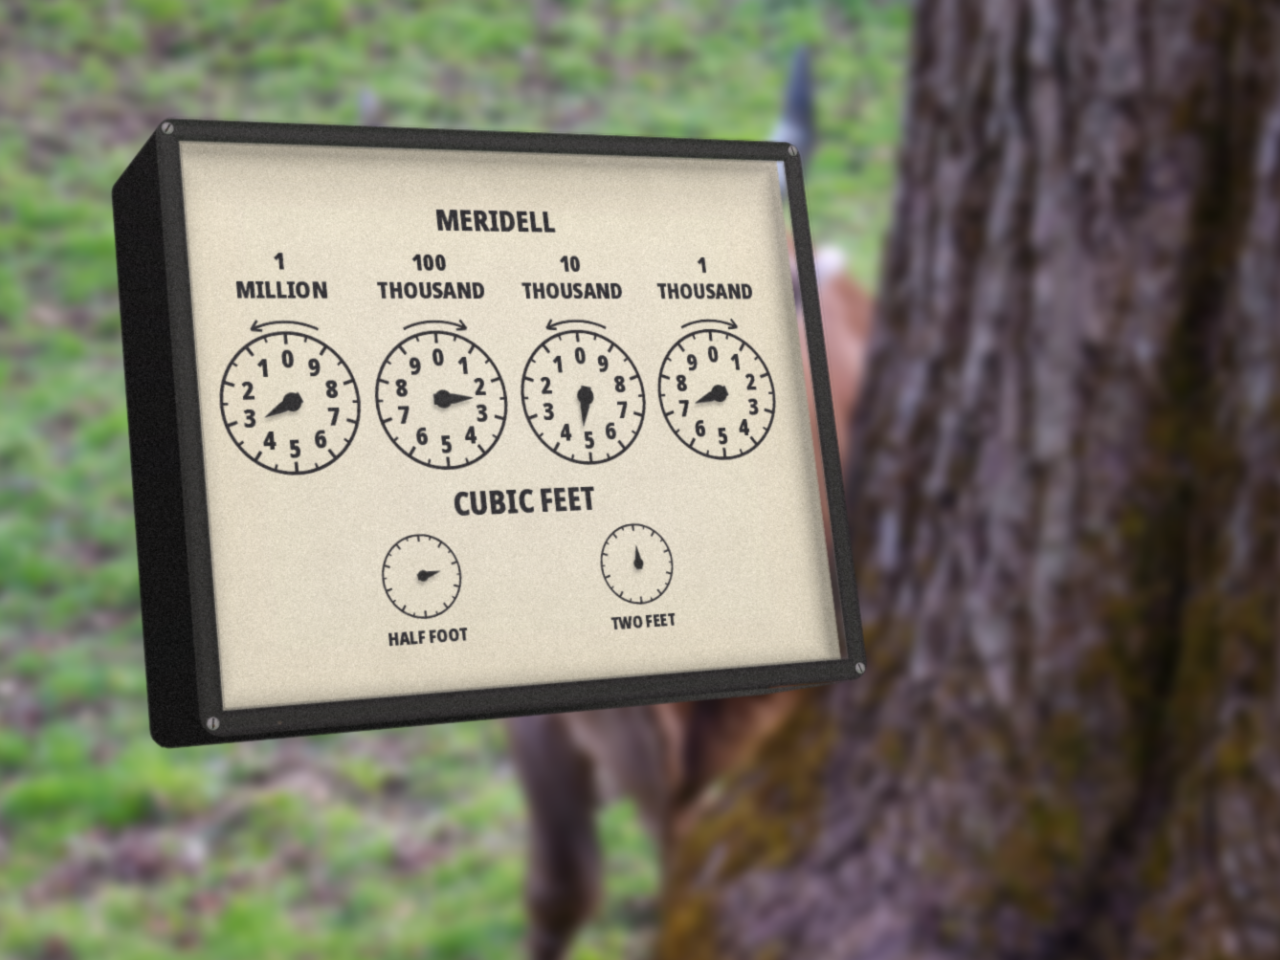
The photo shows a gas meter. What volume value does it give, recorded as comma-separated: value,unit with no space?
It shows 324700,ft³
